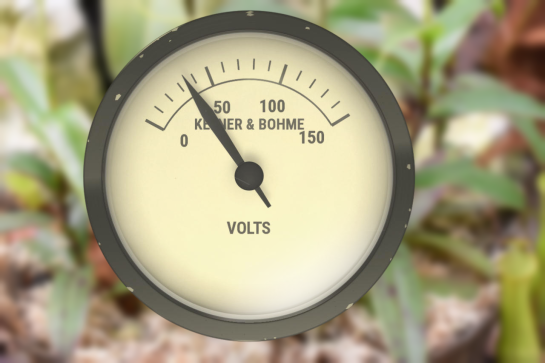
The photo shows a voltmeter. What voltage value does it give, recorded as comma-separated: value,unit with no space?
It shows 35,V
